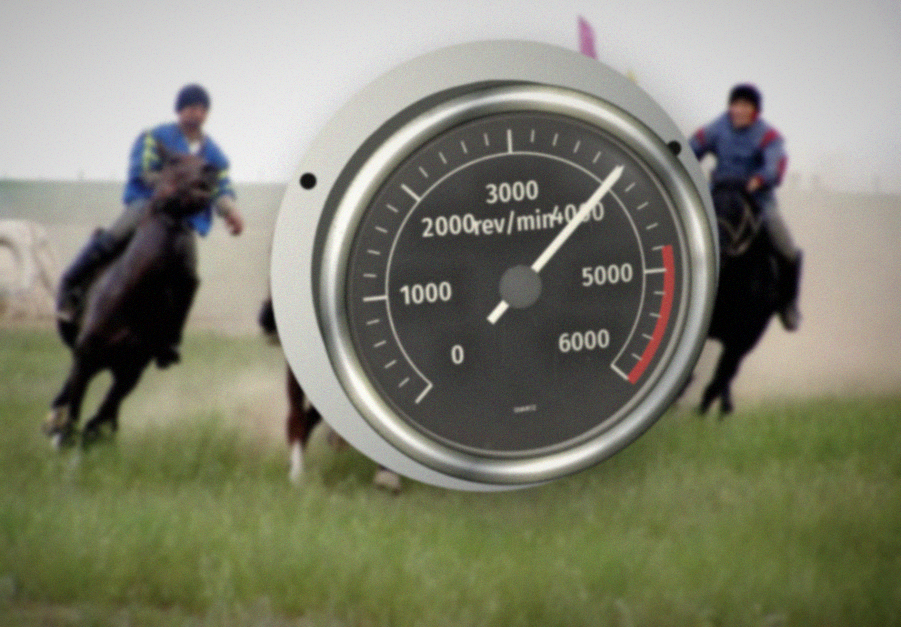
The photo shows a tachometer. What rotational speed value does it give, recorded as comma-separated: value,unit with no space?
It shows 4000,rpm
